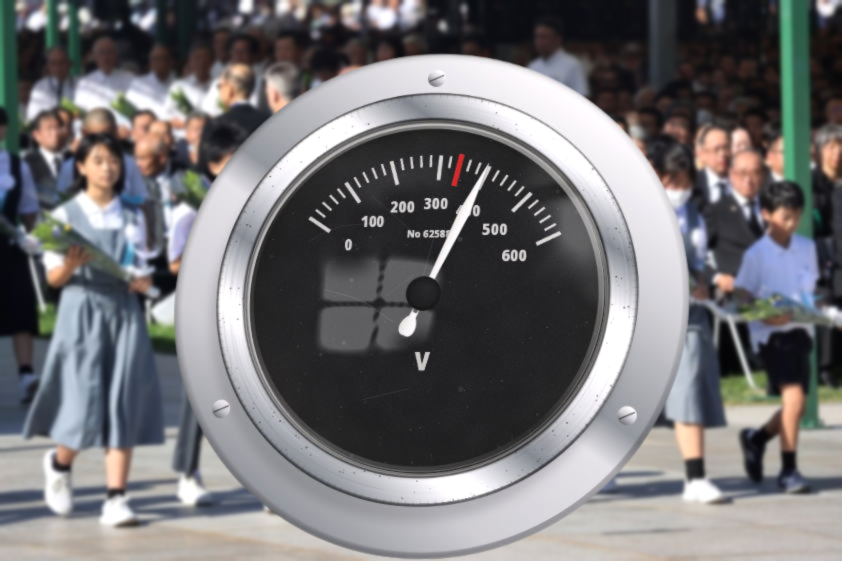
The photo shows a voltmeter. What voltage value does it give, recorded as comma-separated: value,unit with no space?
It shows 400,V
